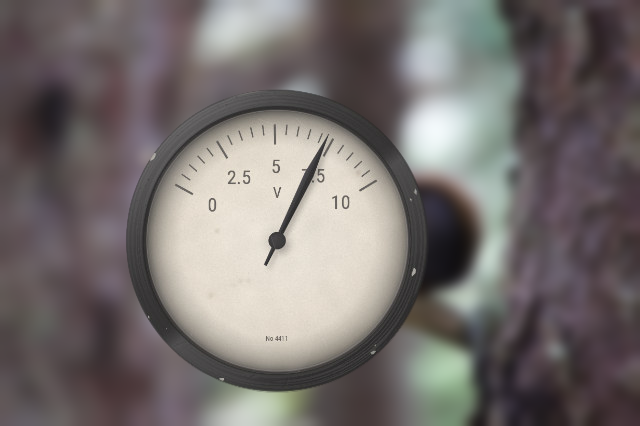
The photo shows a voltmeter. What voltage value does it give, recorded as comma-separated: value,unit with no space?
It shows 7.25,V
